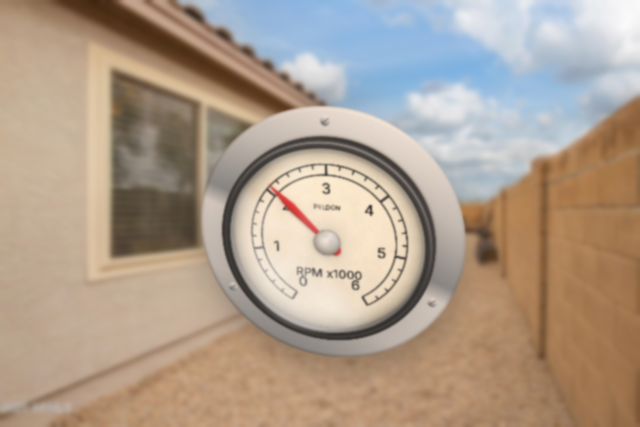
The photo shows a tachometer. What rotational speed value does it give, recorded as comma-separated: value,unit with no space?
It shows 2100,rpm
